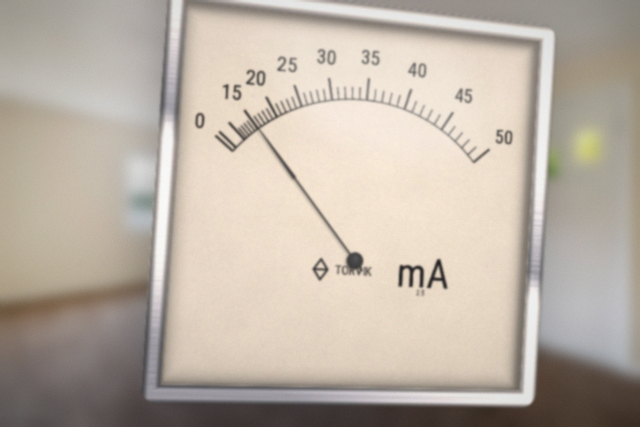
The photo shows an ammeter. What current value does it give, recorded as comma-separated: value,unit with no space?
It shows 15,mA
